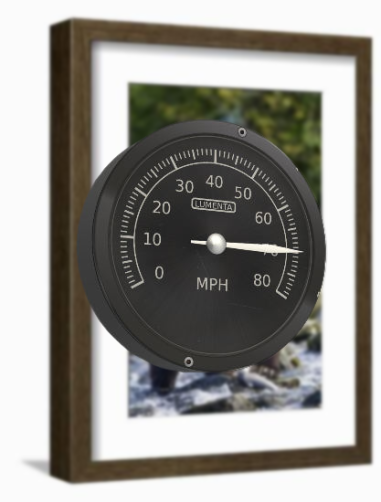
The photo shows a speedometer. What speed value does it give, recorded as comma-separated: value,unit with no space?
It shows 70,mph
